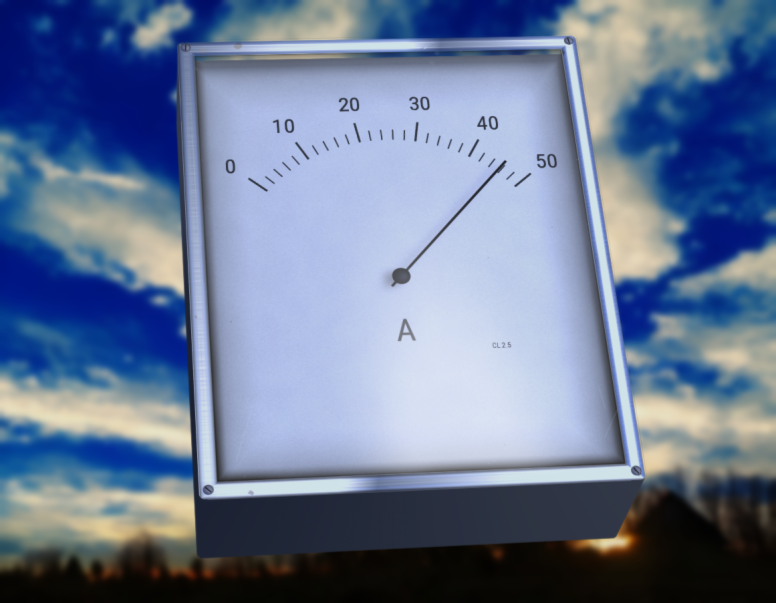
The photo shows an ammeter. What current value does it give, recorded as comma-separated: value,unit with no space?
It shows 46,A
